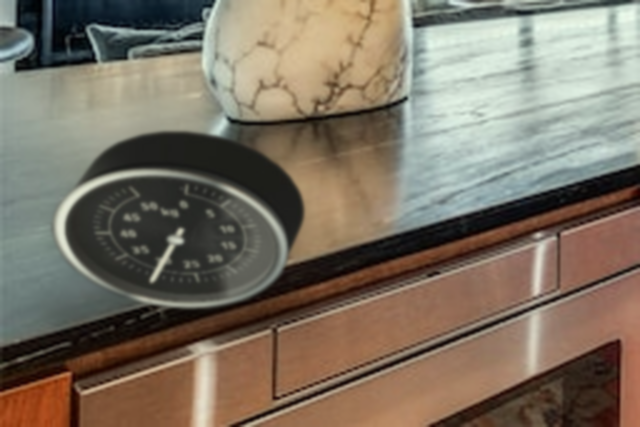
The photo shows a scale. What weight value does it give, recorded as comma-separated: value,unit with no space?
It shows 30,kg
